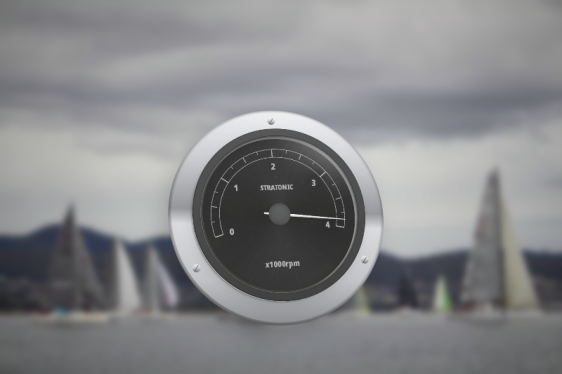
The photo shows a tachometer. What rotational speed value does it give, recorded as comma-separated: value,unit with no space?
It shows 3875,rpm
